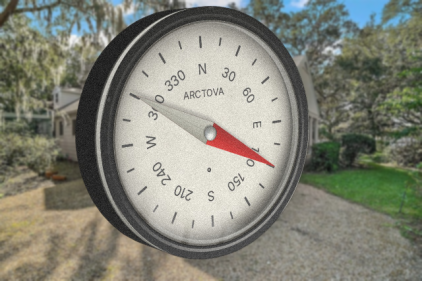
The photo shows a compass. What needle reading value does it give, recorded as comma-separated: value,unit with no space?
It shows 120,°
